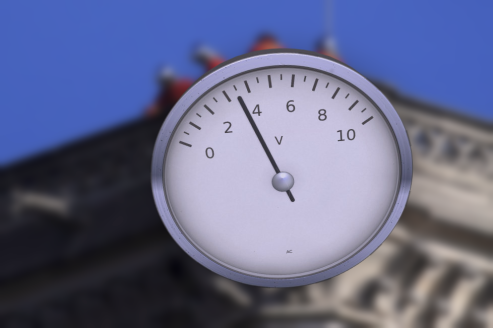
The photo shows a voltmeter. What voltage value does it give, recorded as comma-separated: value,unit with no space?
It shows 3.5,V
